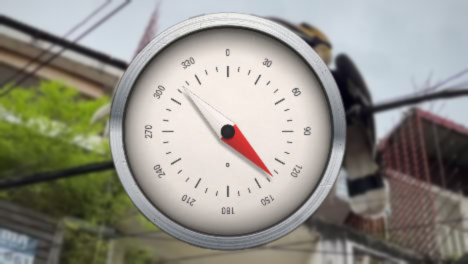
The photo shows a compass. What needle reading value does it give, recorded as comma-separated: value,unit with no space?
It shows 135,°
